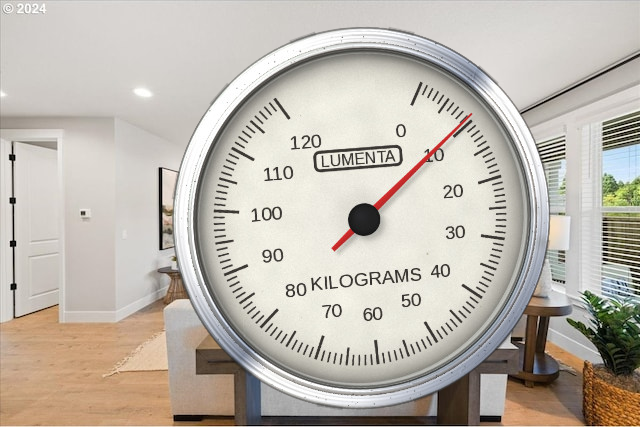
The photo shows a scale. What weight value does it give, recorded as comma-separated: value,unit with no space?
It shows 9,kg
